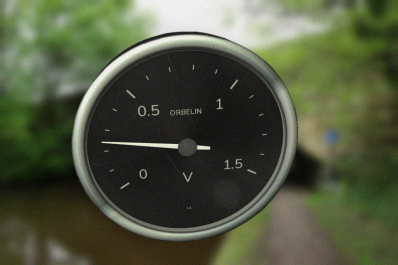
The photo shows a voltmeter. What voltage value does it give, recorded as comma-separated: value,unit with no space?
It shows 0.25,V
